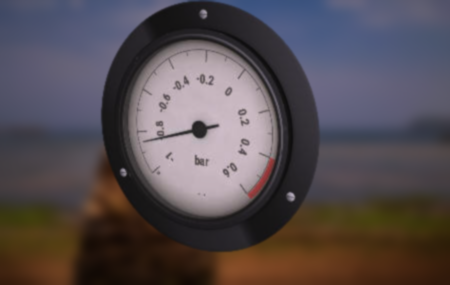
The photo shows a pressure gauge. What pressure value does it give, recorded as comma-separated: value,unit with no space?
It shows -0.85,bar
